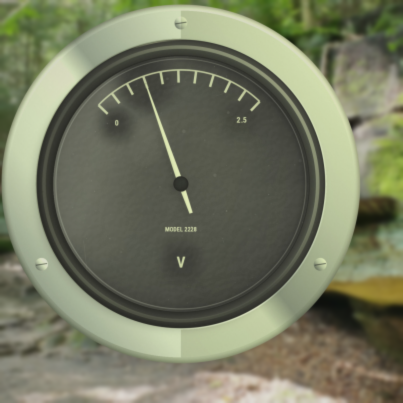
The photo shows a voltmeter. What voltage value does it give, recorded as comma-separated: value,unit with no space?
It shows 0.75,V
